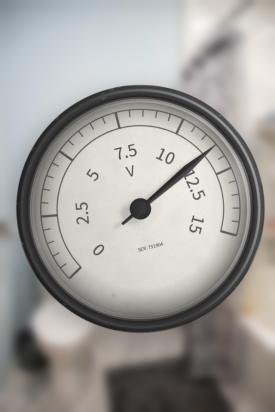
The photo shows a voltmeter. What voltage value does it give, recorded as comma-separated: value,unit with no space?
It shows 11.5,V
